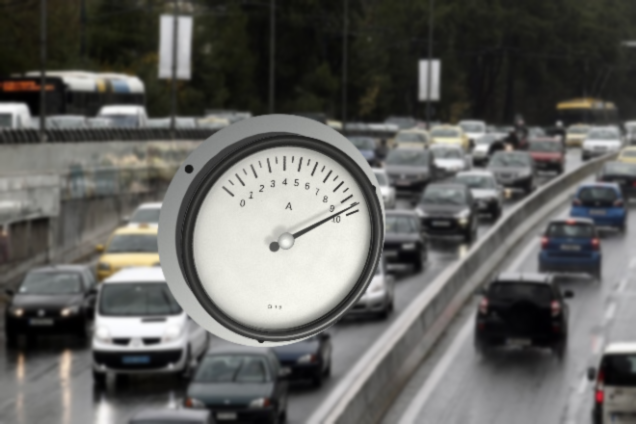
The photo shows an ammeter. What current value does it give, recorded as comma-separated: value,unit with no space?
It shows 9.5,A
